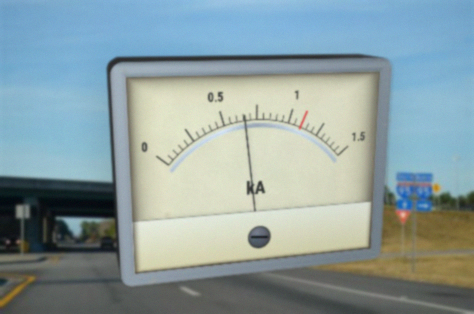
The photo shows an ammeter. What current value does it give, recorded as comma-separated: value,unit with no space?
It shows 0.65,kA
